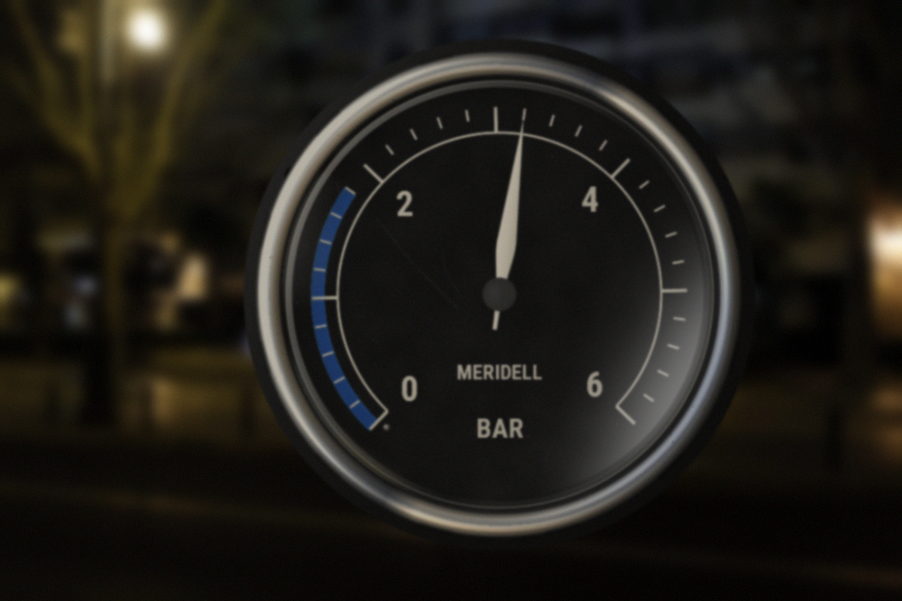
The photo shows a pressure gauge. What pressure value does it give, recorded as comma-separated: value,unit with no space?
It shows 3.2,bar
